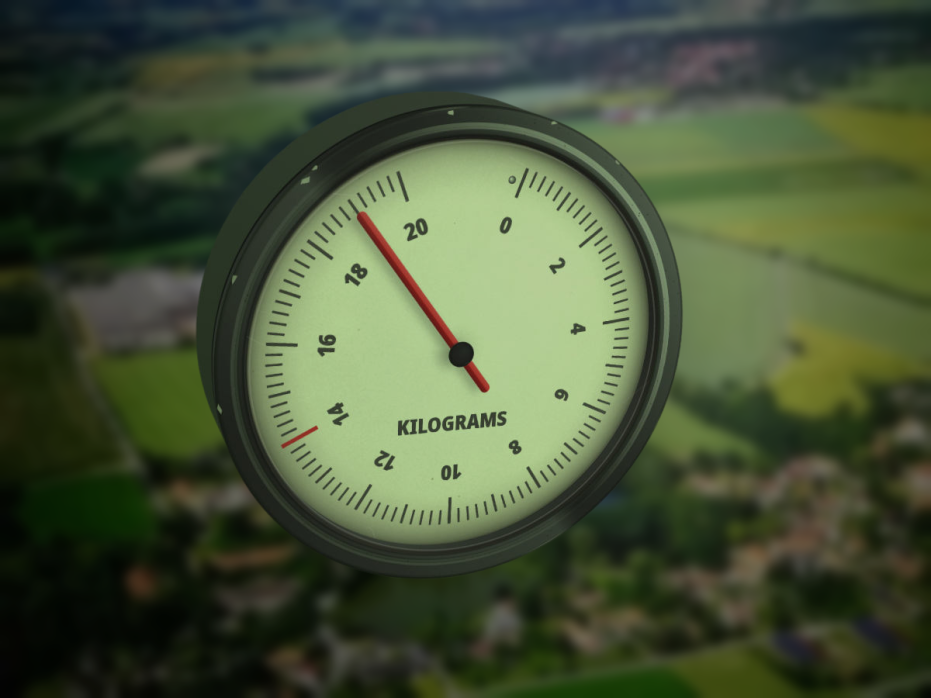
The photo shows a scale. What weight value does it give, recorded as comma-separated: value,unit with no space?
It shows 19,kg
